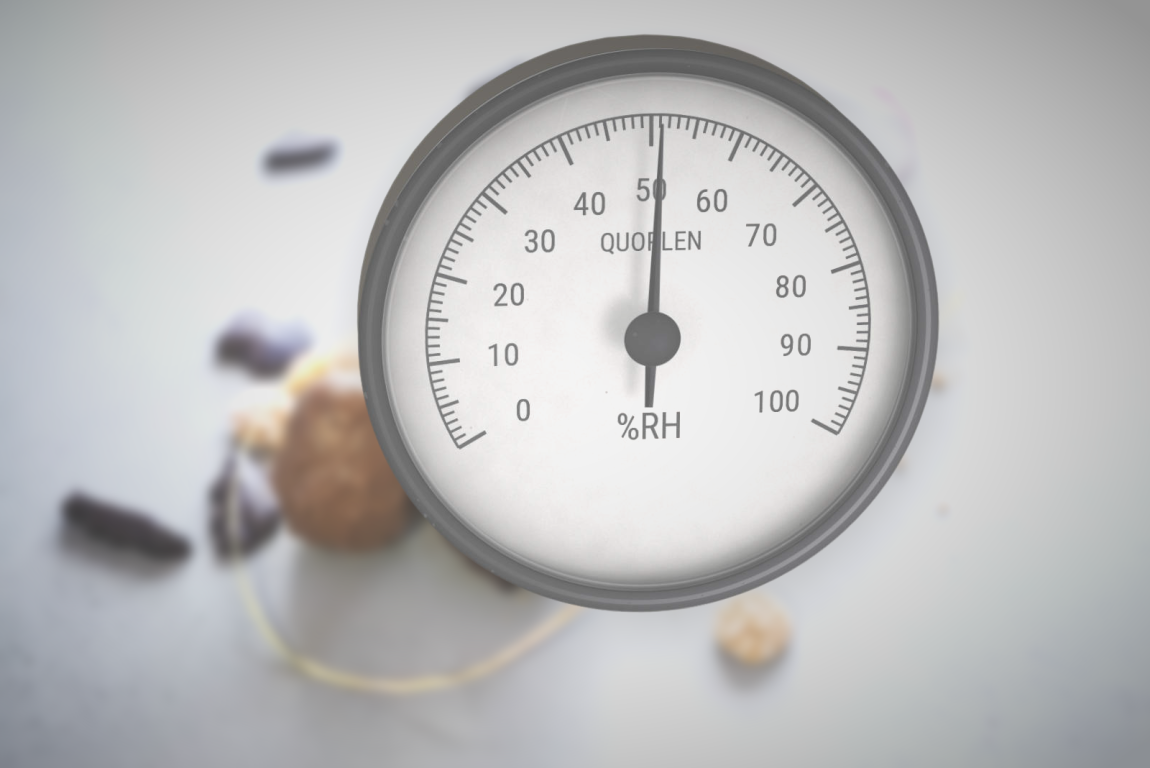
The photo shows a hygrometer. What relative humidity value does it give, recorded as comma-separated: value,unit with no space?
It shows 51,%
